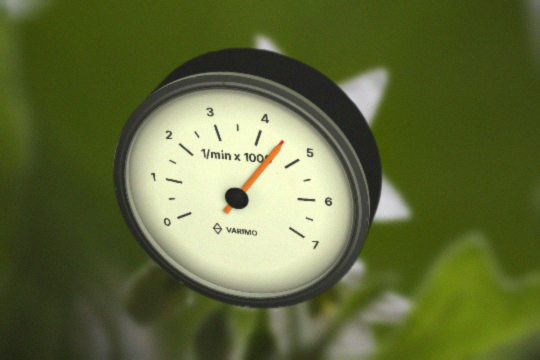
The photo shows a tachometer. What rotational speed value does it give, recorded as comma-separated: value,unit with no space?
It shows 4500,rpm
